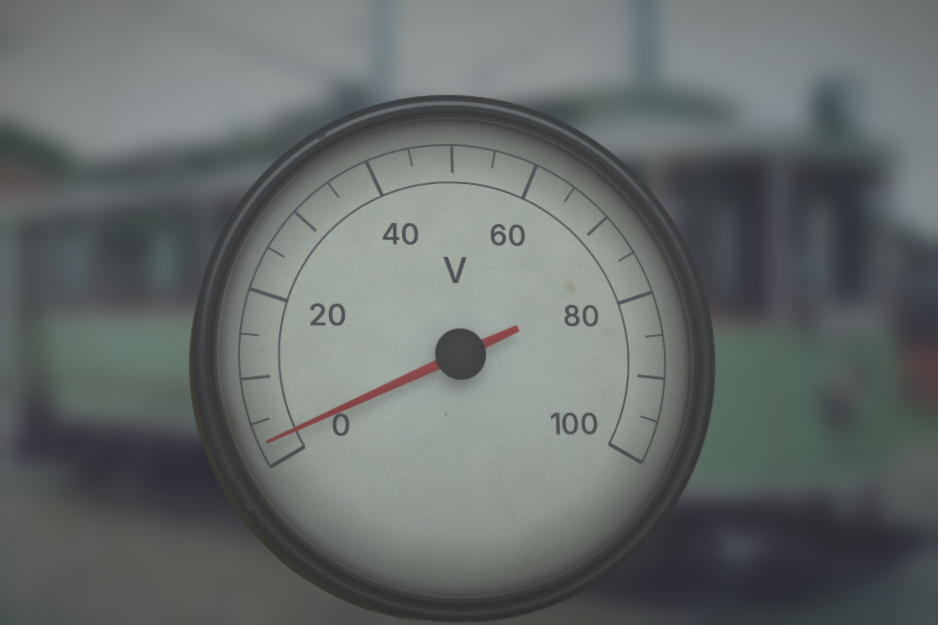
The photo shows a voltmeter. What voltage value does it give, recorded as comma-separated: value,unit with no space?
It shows 2.5,V
